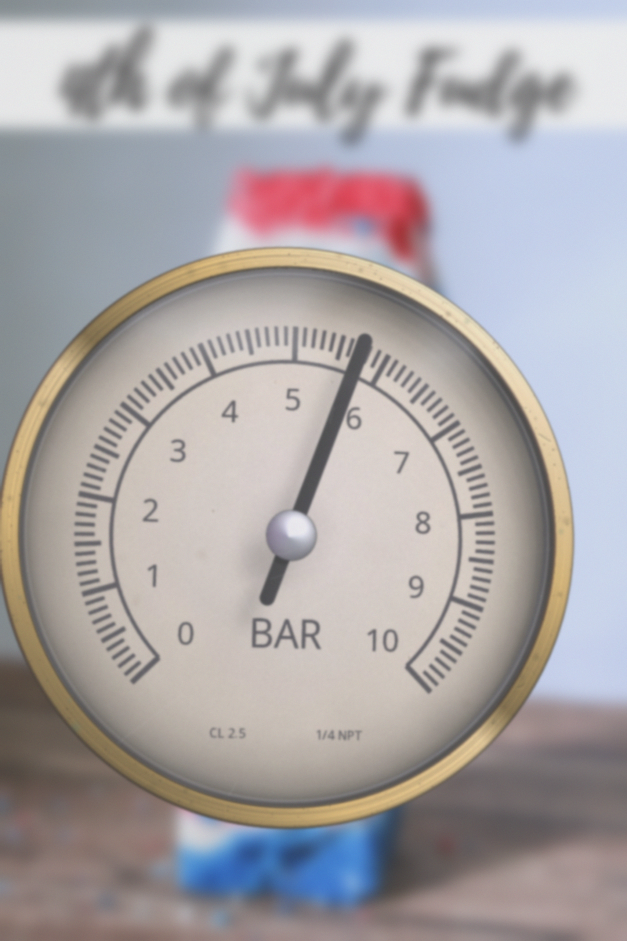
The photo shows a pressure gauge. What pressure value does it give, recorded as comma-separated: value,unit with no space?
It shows 5.7,bar
